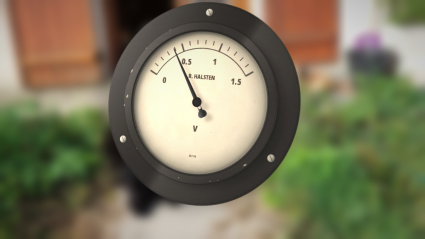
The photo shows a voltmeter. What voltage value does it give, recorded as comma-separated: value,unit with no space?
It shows 0.4,V
